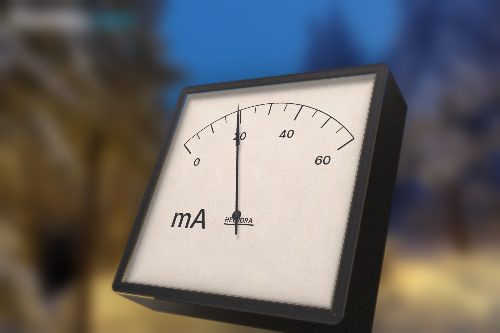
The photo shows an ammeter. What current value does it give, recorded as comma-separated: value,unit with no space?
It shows 20,mA
